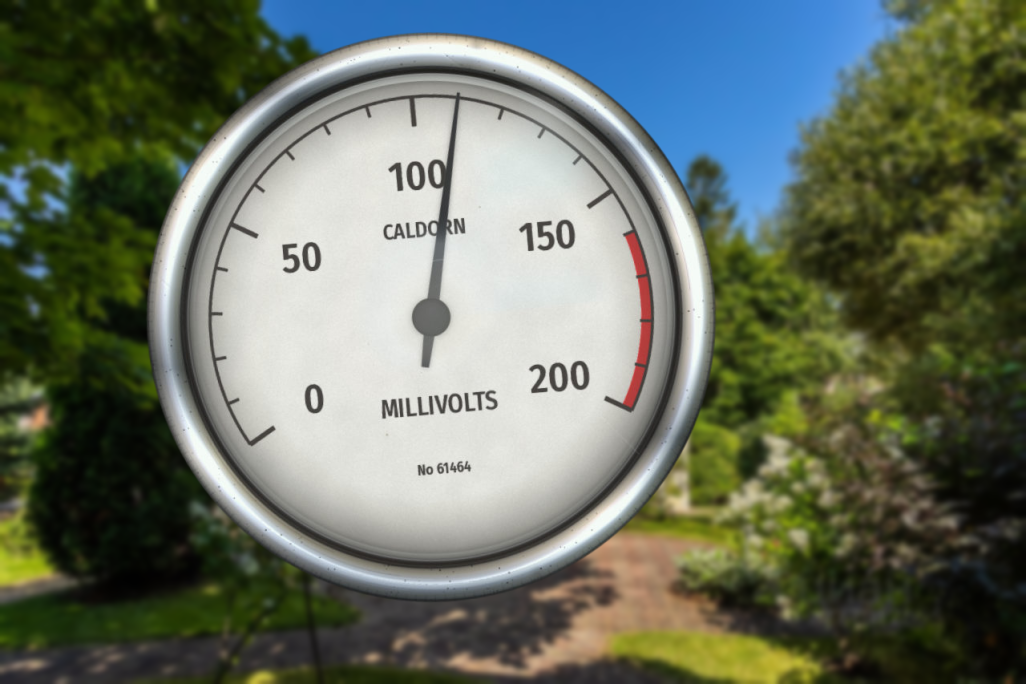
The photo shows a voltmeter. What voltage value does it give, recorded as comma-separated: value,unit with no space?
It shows 110,mV
